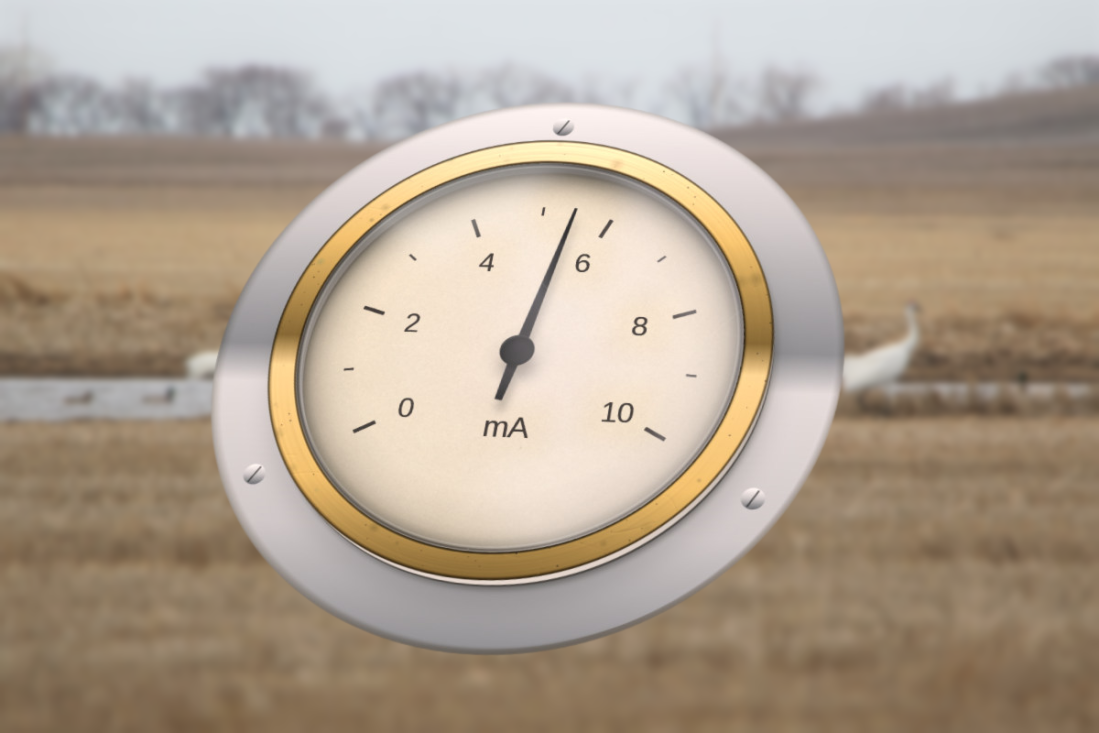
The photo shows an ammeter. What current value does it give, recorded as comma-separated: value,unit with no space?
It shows 5.5,mA
